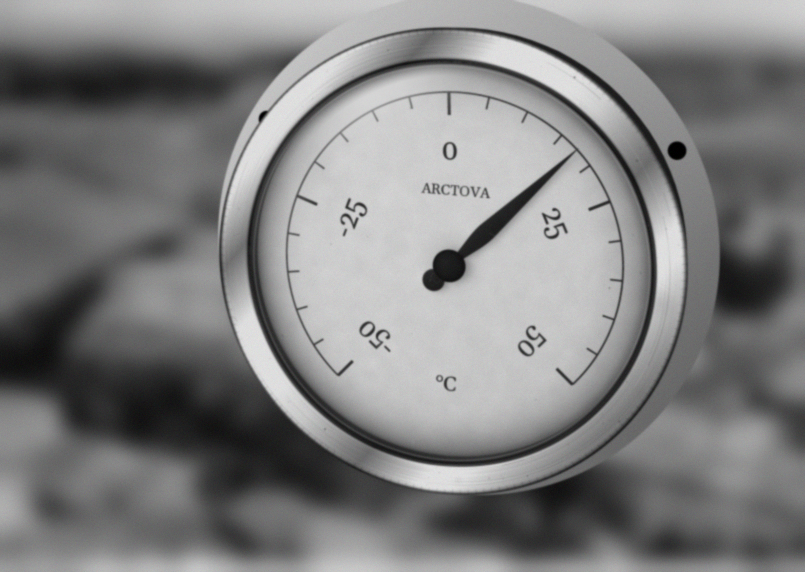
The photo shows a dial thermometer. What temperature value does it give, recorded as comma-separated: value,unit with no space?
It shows 17.5,°C
